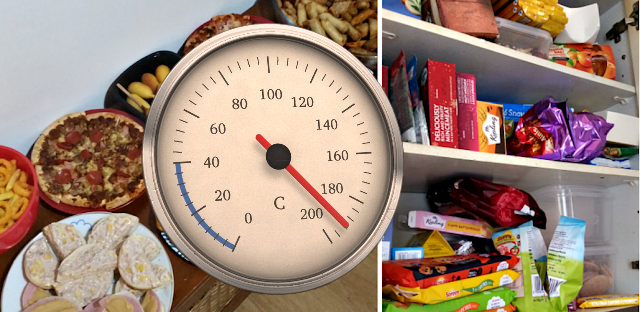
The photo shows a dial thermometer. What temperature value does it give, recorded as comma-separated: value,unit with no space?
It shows 192,°C
